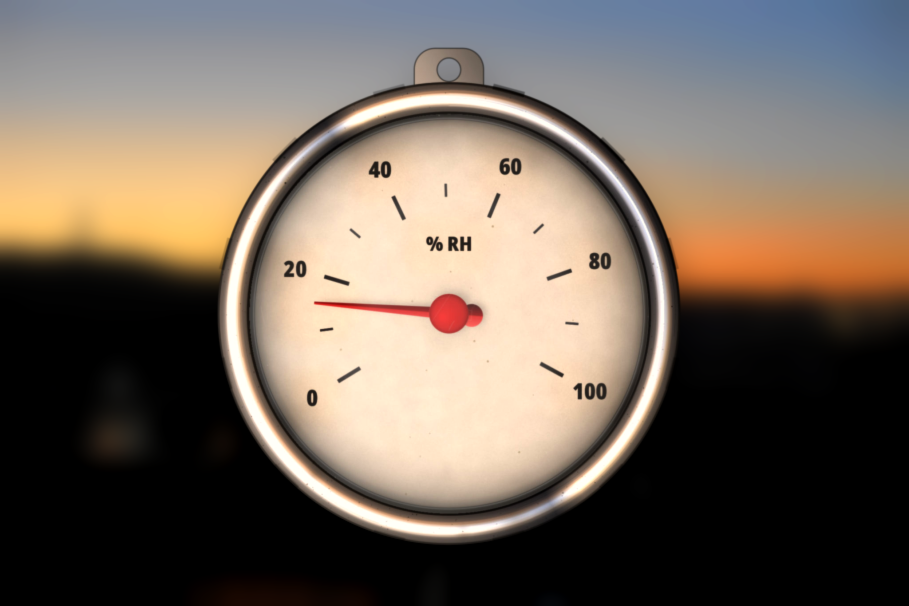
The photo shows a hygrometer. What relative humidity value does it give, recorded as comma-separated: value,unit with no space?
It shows 15,%
